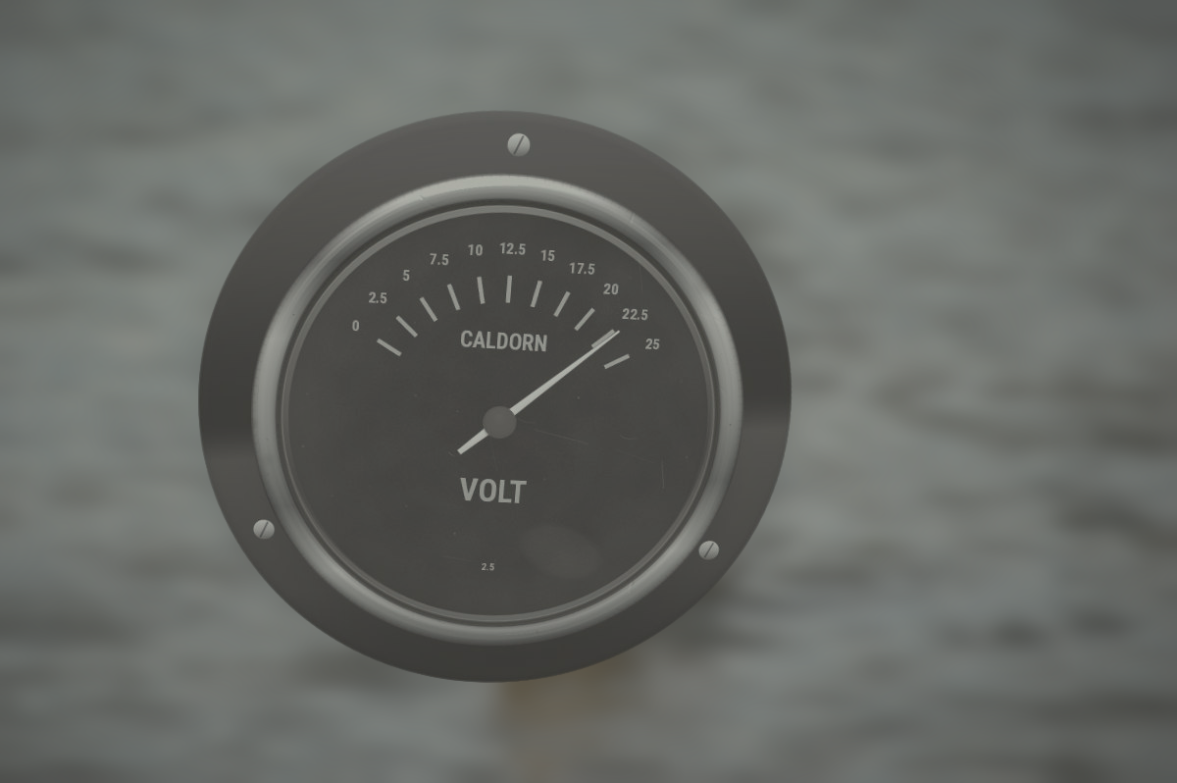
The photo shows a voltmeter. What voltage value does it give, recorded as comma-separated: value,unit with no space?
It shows 22.5,V
